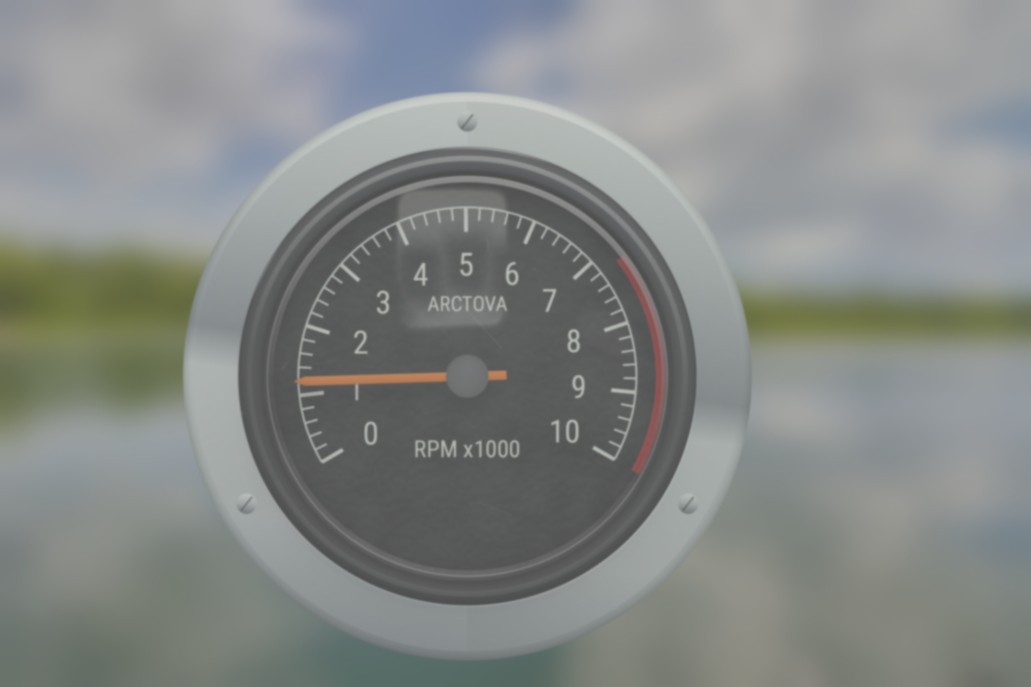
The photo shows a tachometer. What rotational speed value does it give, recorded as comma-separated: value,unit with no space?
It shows 1200,rpm
